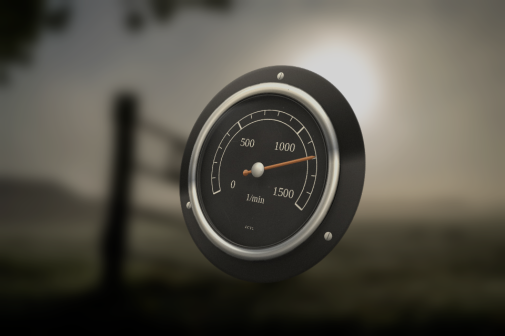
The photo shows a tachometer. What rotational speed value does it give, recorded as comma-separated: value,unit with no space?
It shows 1200,rpm
